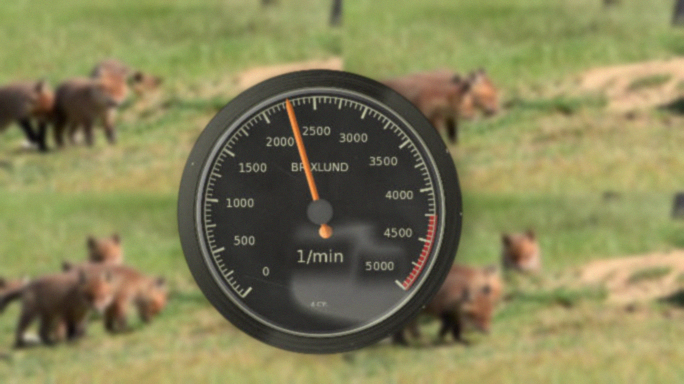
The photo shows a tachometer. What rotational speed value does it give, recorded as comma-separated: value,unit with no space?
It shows 2250,rpm
